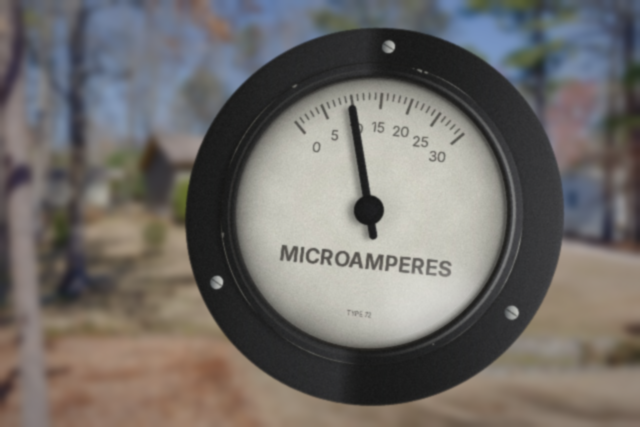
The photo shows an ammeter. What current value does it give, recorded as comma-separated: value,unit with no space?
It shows 10,µA
